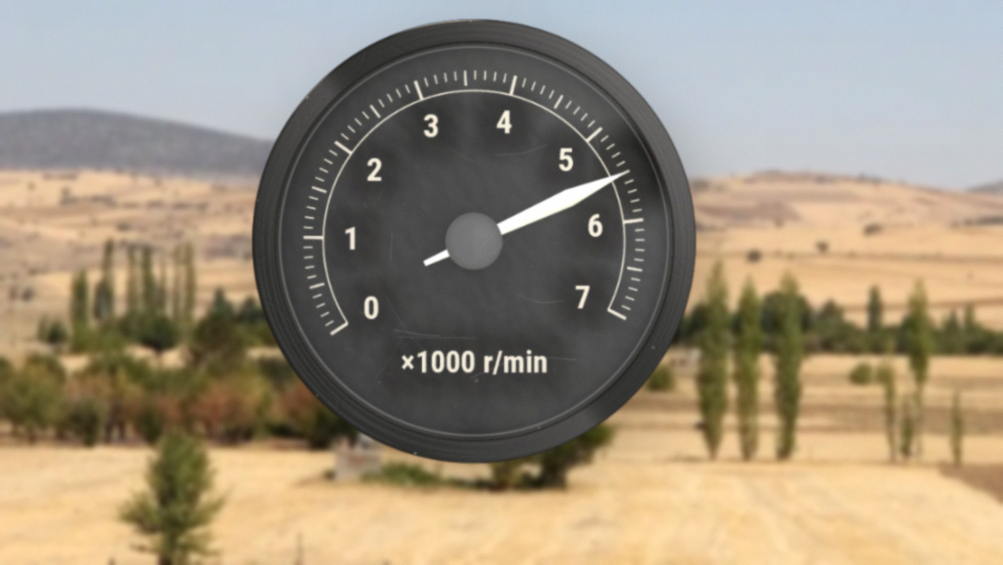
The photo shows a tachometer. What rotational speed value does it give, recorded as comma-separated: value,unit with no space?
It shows 5500,rpm
